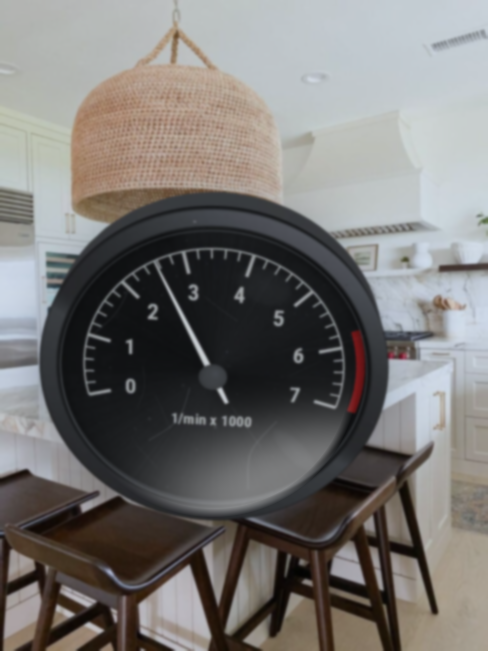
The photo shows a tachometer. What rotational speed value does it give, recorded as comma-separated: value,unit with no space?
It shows 2600,rpm
